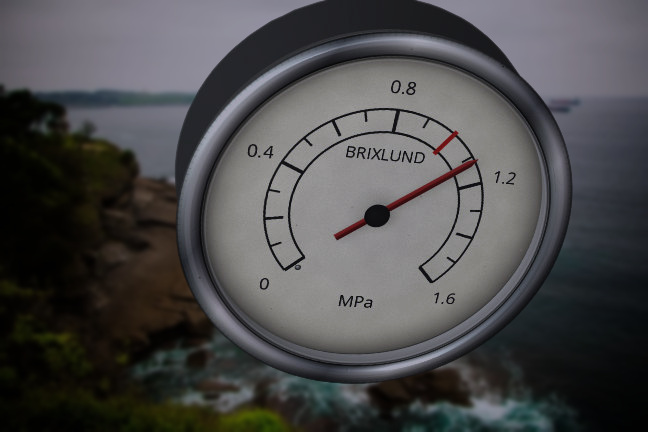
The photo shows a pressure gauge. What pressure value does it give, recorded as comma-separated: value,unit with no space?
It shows 1.1,MPa
